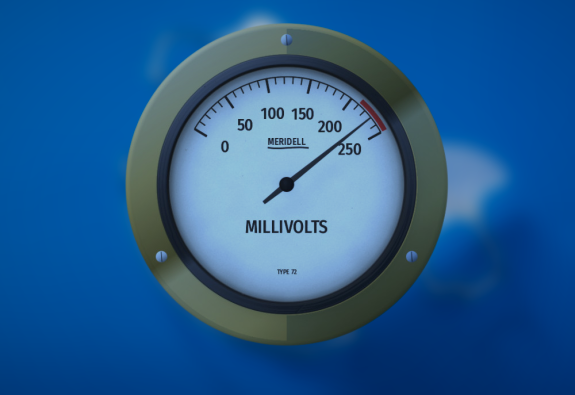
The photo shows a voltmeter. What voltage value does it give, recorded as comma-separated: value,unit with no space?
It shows 230,mV
